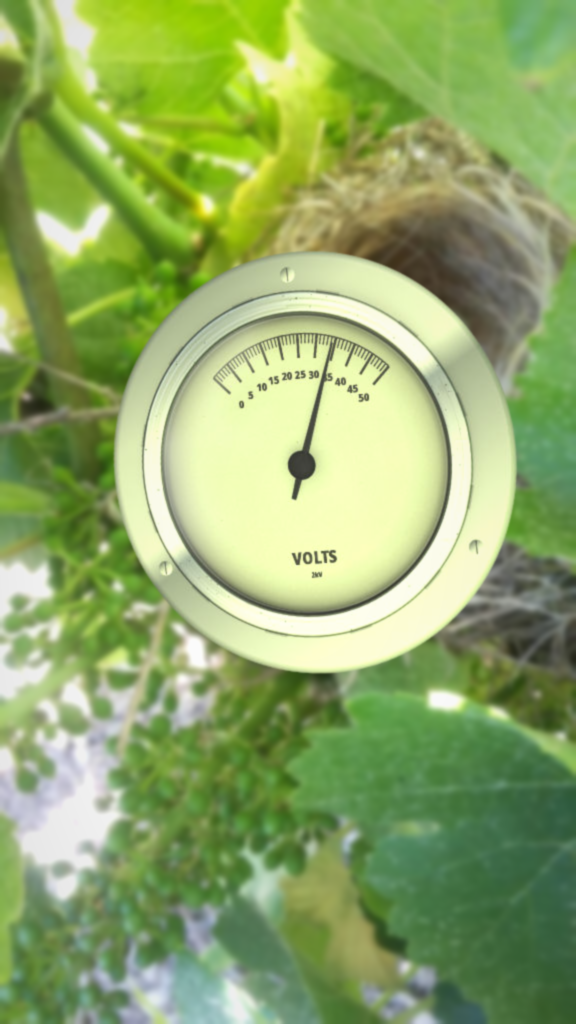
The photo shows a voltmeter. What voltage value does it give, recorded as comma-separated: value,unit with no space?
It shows 35,V
